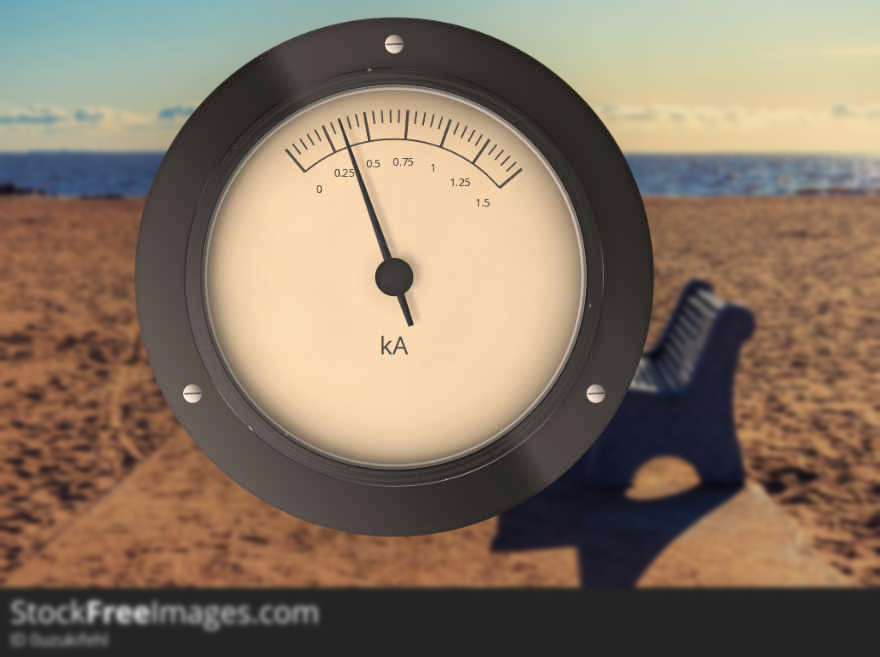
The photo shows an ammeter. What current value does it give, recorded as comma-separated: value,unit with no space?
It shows 0.35,kA
